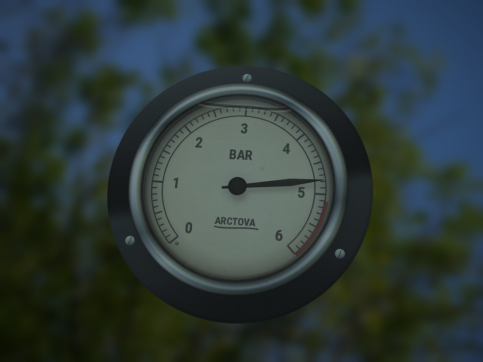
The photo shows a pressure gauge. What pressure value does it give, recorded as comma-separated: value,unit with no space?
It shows 4.8,bar
